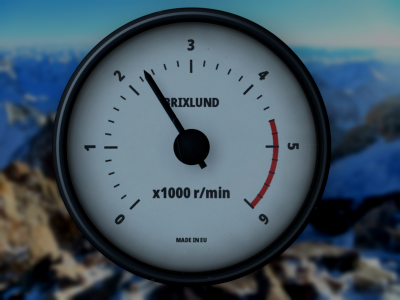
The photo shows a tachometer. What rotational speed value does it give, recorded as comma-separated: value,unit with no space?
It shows 2300,rpm
